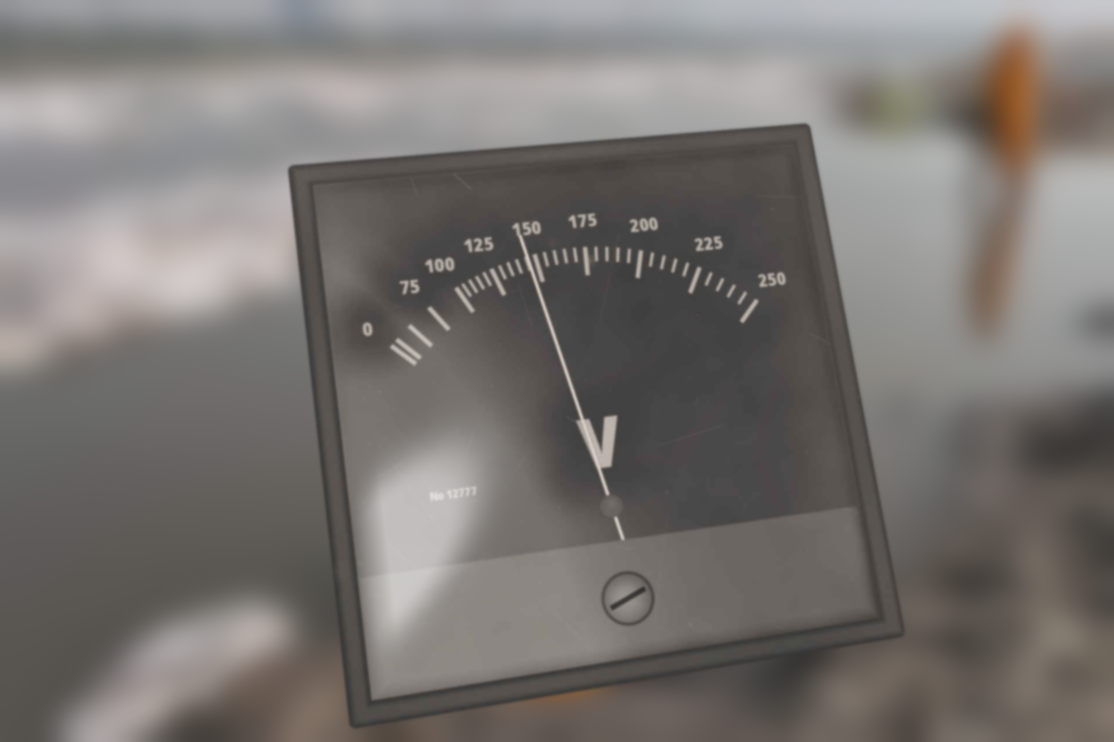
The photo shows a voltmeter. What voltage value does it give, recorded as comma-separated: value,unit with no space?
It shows 145,V
